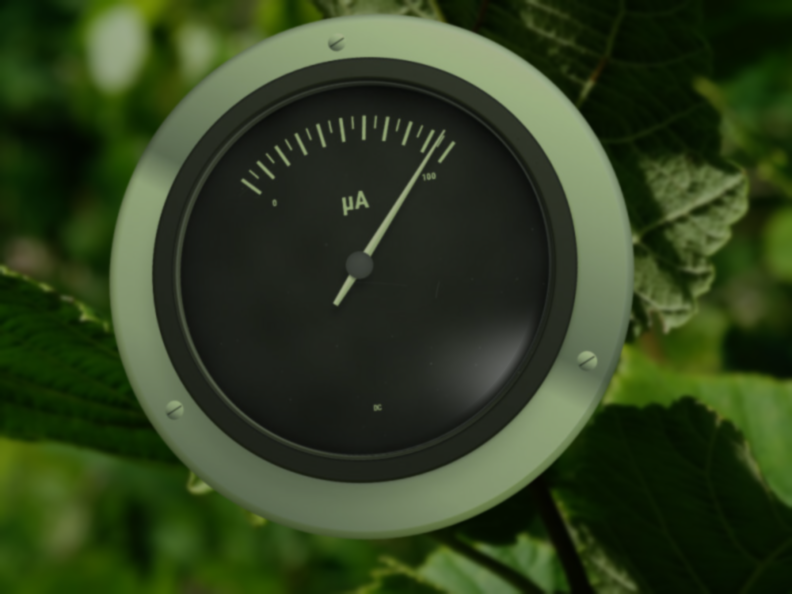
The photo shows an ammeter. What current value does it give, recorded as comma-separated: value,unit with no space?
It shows 95,µA
